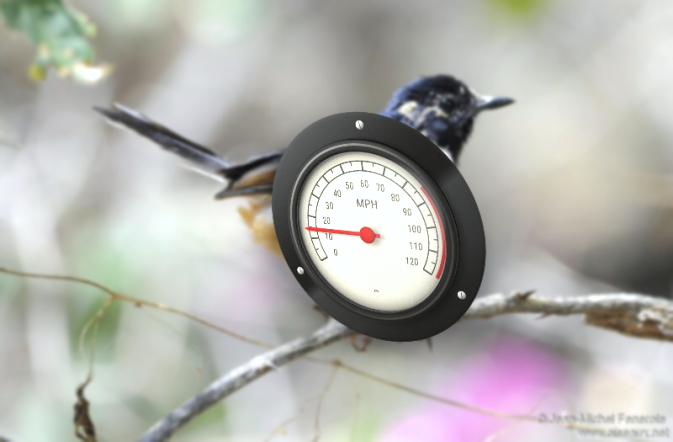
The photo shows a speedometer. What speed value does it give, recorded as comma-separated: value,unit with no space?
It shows 15,mph
